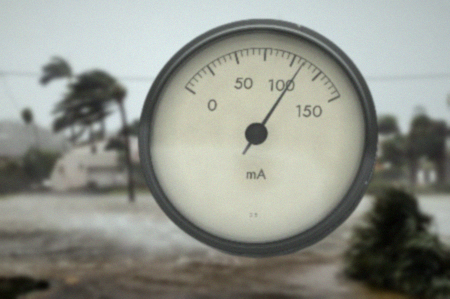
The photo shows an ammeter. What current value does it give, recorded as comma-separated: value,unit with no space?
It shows 110,mA
